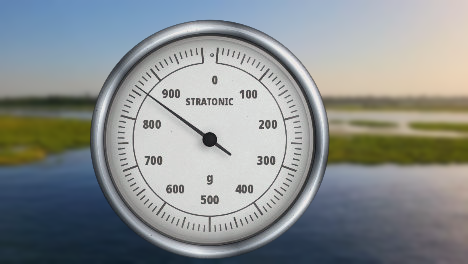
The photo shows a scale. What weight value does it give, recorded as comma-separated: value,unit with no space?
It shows 860,g
